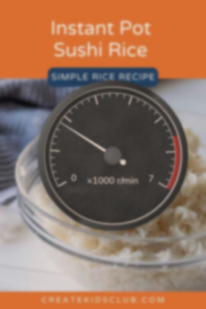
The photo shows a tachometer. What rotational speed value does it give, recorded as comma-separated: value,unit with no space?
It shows 1800,rpm
